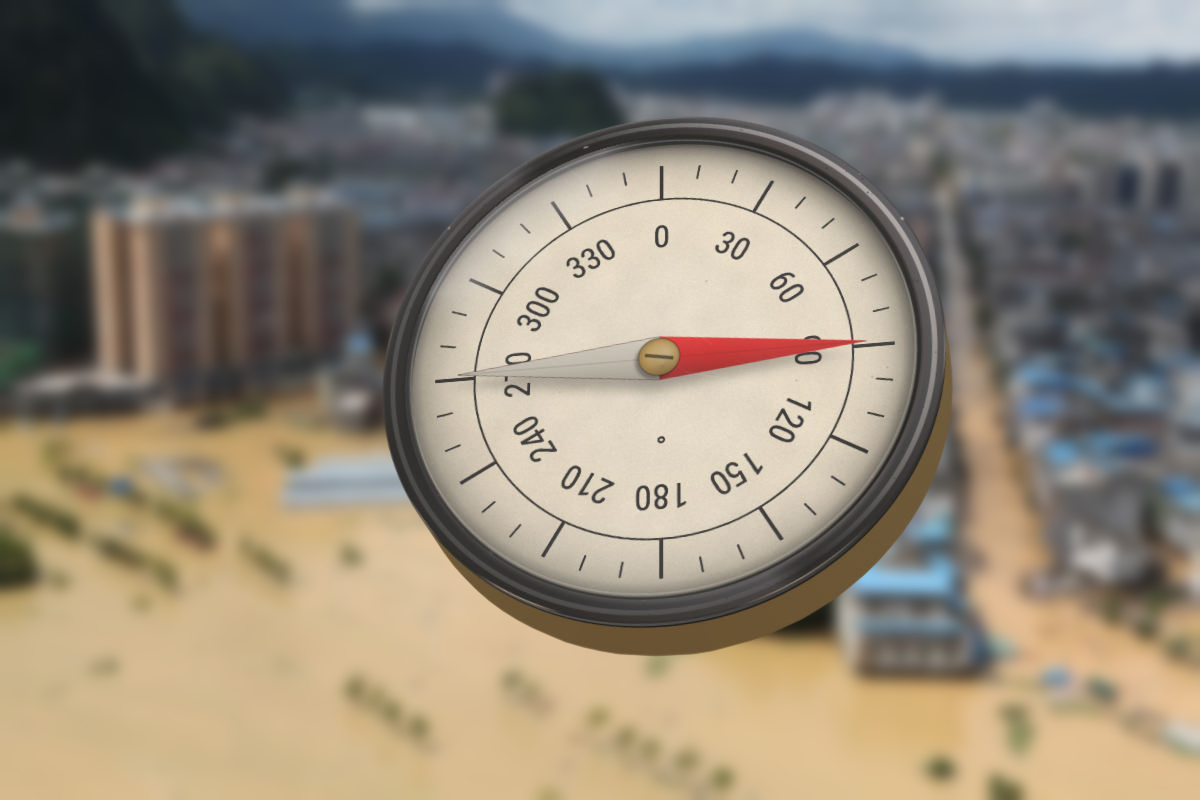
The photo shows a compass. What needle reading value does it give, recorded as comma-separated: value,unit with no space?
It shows 90,°
